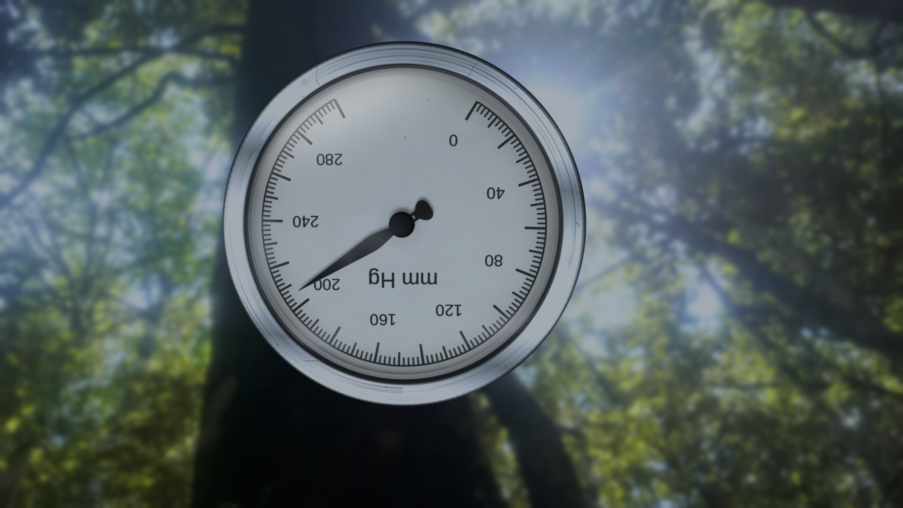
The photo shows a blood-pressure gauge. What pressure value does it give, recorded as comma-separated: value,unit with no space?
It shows 206,mmHg
